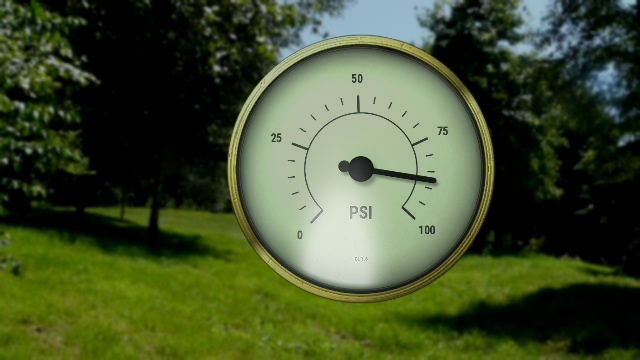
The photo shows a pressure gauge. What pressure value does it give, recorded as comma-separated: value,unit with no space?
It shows 87.5,psi
